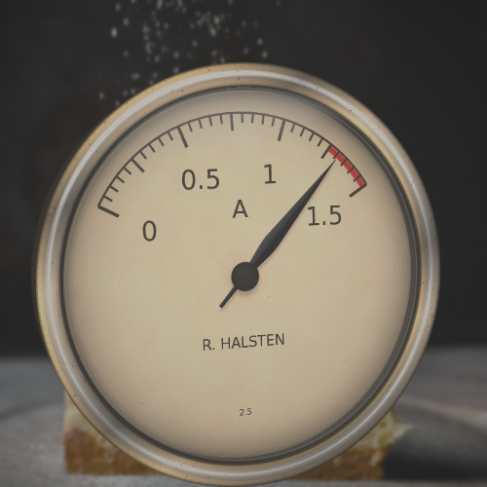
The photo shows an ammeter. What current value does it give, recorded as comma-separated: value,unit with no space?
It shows 1.3,A
